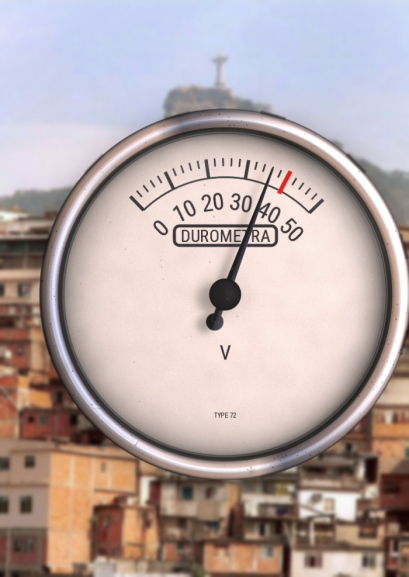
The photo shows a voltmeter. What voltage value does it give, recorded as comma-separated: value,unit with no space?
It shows 36,V
